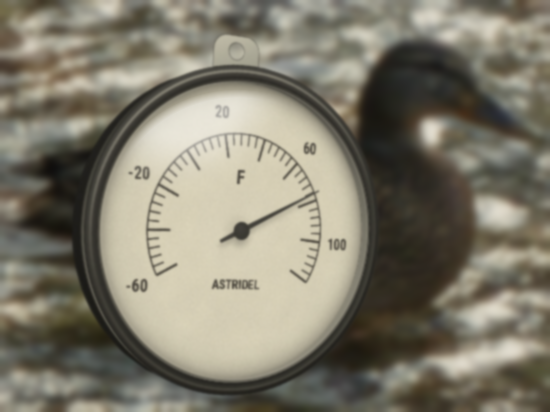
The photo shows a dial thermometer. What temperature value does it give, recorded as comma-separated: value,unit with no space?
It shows 76,°F
